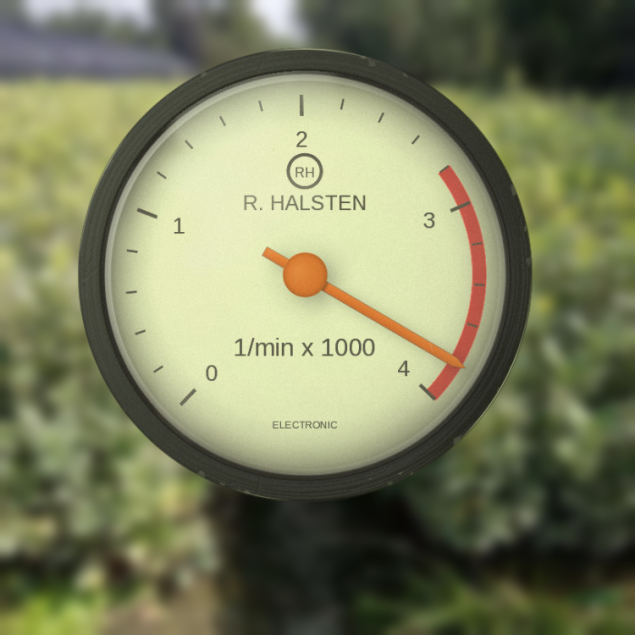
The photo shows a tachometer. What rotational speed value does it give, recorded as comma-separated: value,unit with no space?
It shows 3800,rpm
